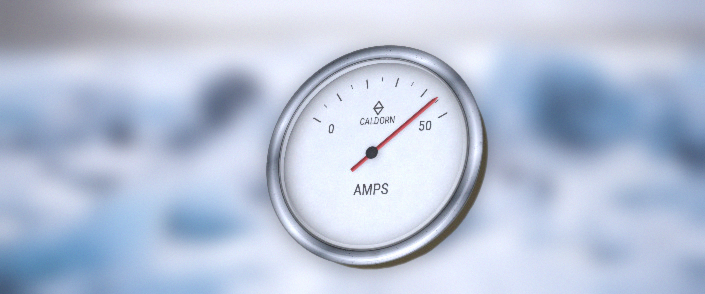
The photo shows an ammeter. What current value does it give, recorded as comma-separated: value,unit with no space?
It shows 45,A
